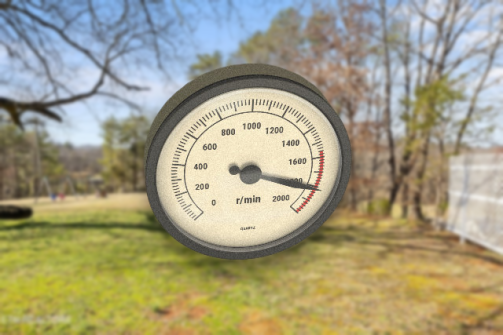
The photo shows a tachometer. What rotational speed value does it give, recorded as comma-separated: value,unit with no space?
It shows 1800,rpm
